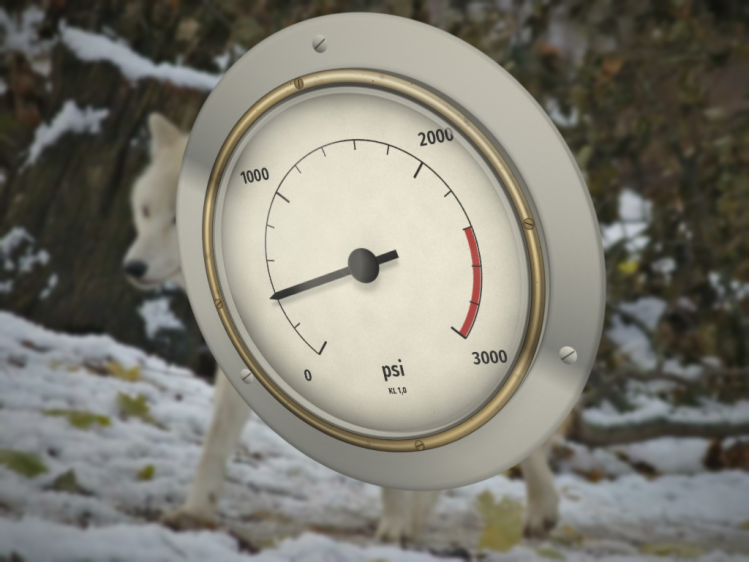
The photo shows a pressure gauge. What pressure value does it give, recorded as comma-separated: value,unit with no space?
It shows 400,psi
